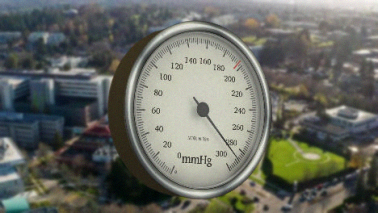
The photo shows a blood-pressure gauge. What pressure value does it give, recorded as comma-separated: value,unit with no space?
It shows 290,mmHg
